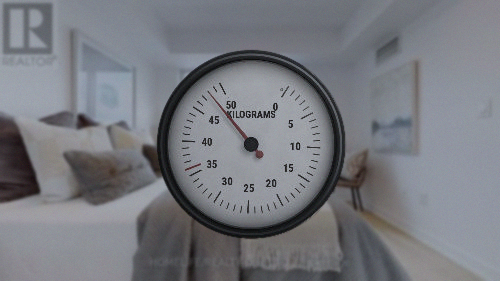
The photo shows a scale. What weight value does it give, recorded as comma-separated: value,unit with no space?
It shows 48,kg
